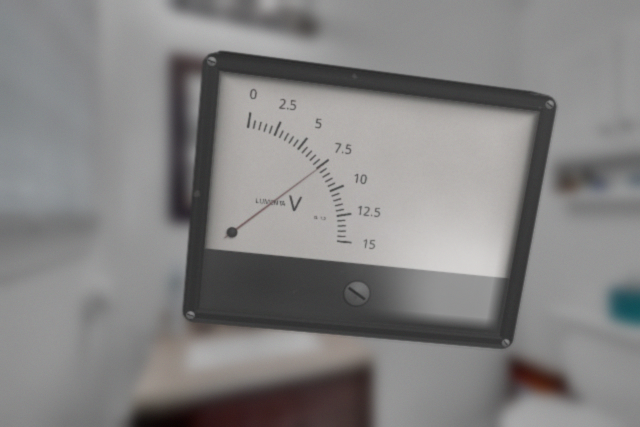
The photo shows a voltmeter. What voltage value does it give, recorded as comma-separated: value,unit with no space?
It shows 7.5,V
